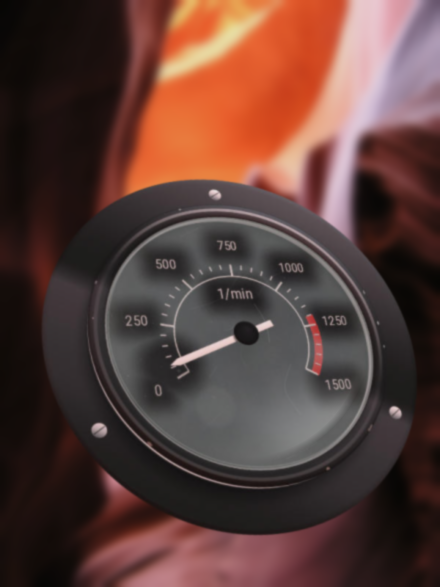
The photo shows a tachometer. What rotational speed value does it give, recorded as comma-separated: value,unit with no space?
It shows 50,rpm
